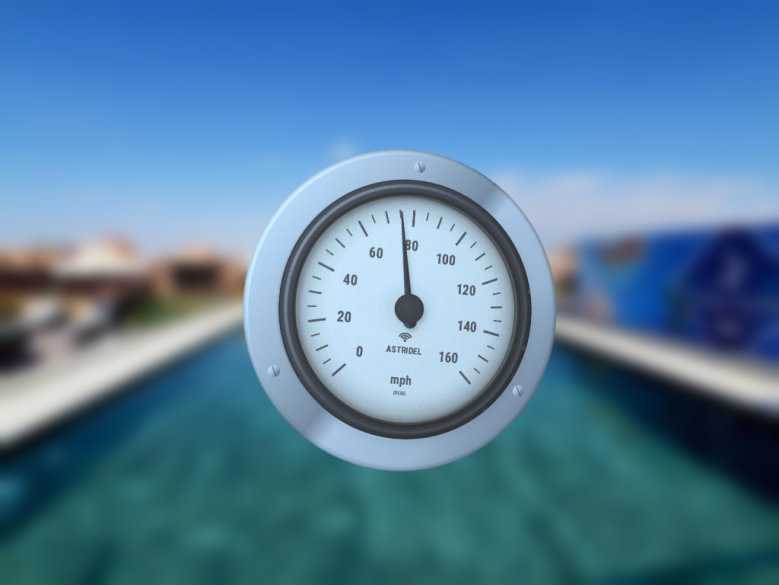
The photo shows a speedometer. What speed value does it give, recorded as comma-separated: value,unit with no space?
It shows 75,mph
